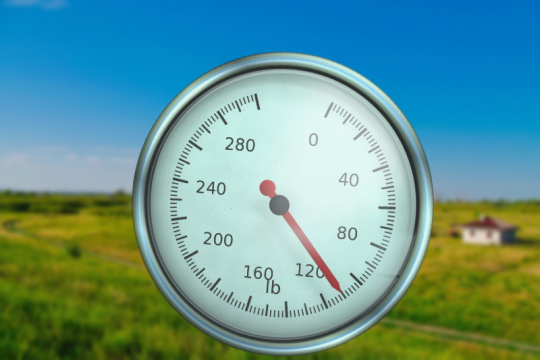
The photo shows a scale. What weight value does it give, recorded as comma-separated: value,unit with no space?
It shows 110,lb
